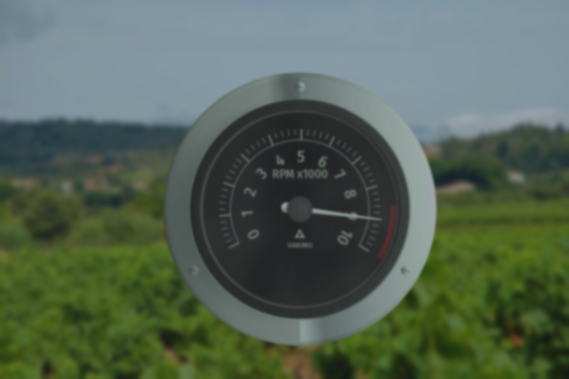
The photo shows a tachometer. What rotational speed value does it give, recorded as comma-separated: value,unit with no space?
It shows 9000,rpm
